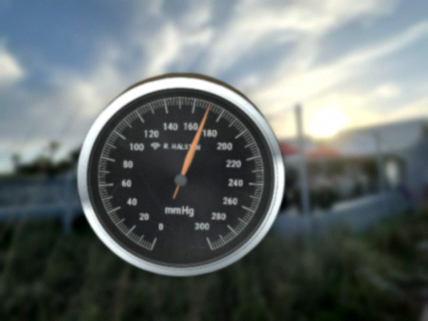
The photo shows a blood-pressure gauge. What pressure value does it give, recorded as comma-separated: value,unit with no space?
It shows 170,mmHg
